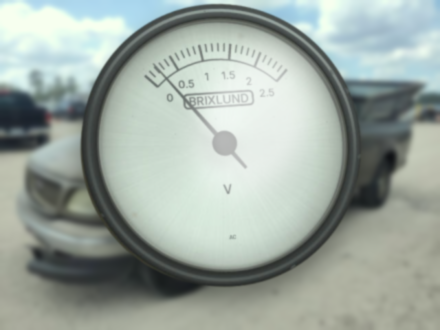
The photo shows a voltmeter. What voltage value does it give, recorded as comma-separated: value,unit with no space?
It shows 0.2,V
